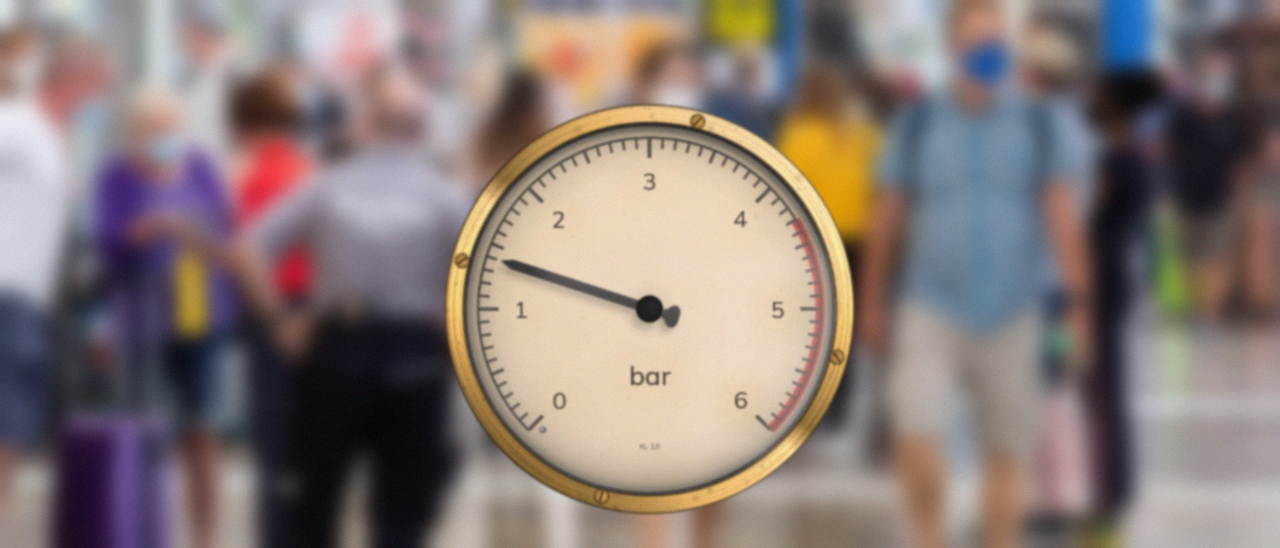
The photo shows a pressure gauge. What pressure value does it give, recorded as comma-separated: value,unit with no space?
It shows 1.4,bar
